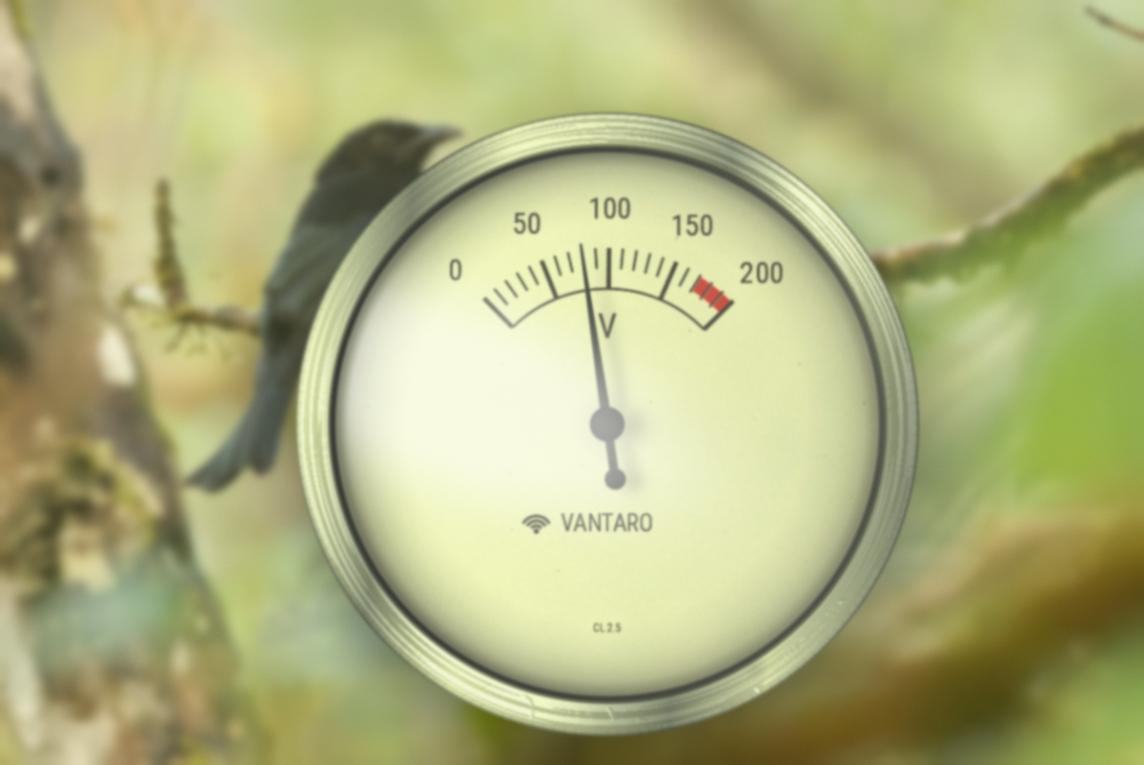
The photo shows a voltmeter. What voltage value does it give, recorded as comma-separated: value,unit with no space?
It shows 80,V
